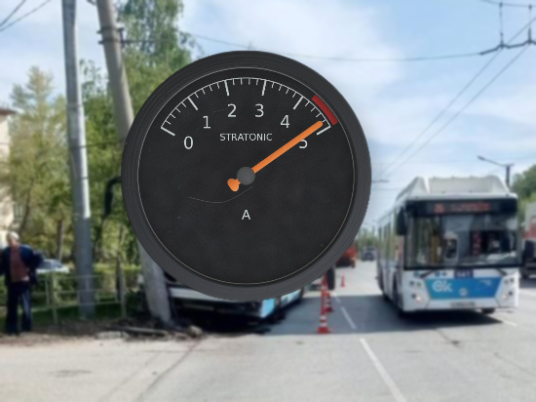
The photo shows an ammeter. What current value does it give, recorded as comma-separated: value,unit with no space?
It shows 4.8,A
